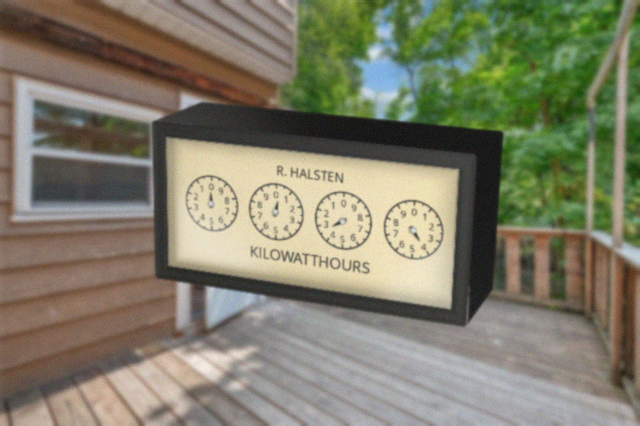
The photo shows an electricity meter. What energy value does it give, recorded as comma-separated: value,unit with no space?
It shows 34,kWh
